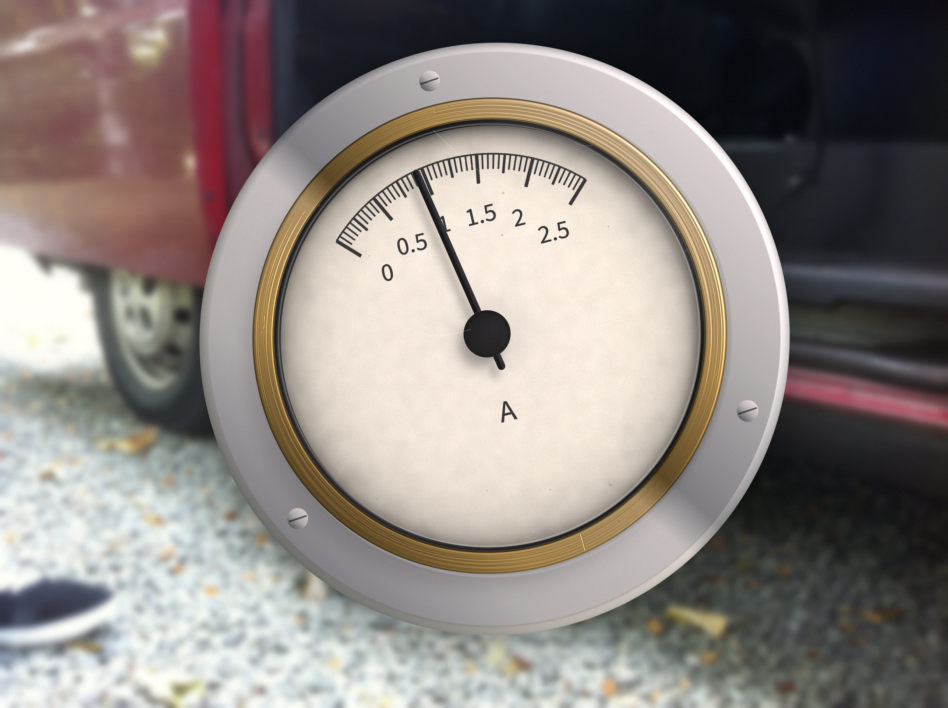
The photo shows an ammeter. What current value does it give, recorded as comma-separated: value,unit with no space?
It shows 0.95,A
